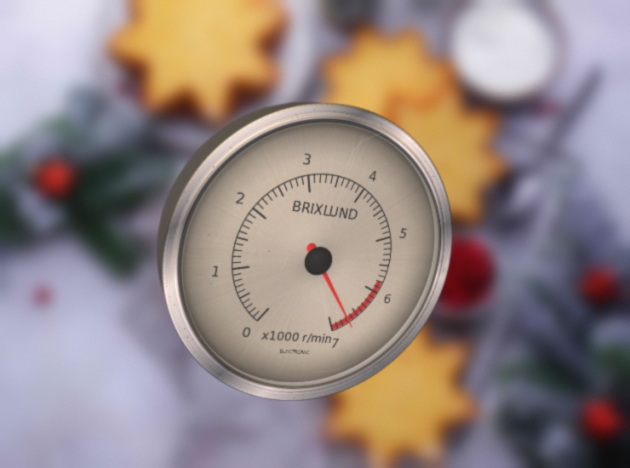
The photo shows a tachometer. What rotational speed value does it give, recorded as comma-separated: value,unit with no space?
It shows 6700,rpm
